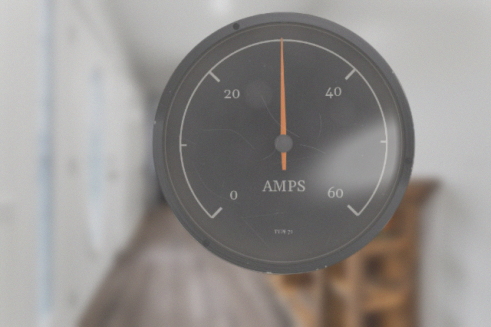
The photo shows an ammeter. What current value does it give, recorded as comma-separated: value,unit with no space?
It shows 30,A
